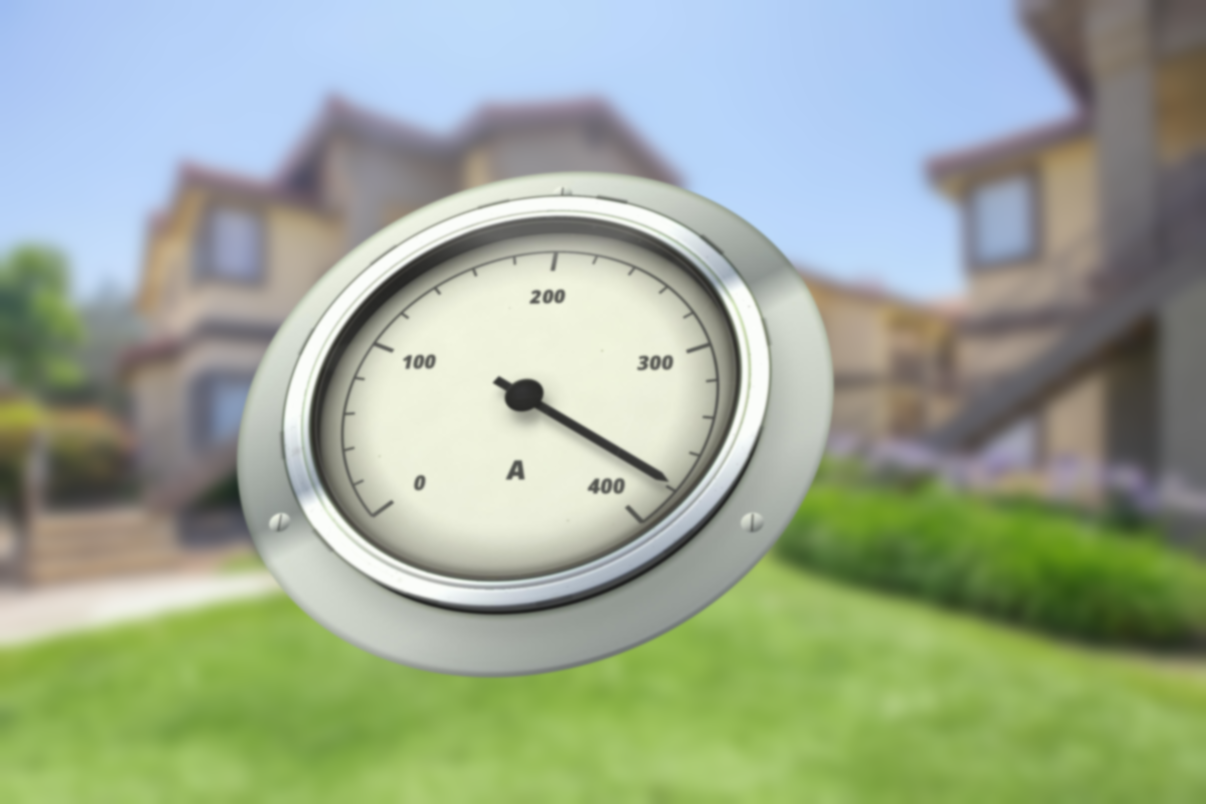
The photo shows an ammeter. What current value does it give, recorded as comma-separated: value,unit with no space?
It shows 380,A
